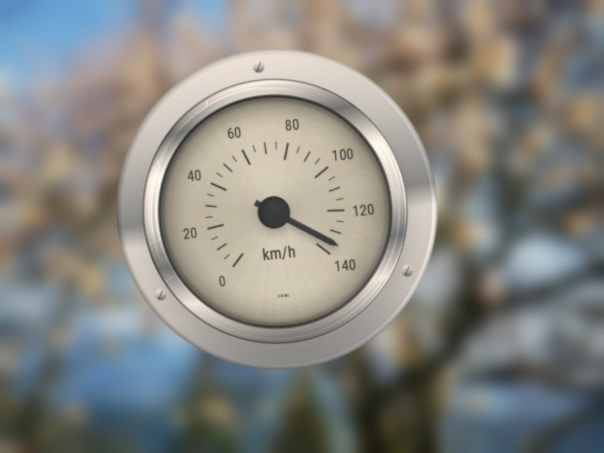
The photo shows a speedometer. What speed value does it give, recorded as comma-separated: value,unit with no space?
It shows 135,km/h
